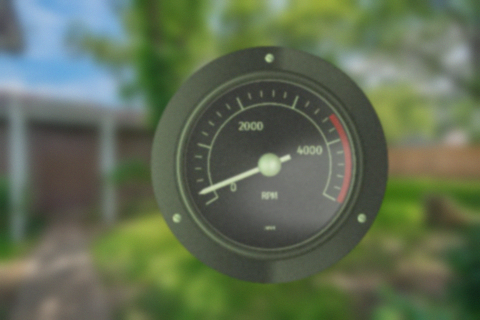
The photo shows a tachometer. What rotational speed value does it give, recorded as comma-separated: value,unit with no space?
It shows 200,rpm
